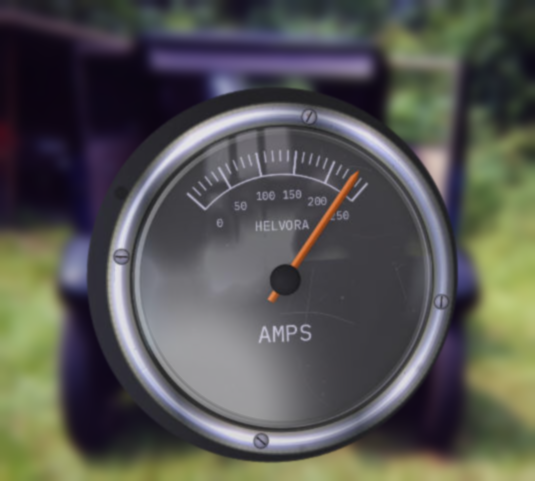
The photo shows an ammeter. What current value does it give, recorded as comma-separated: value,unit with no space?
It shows 230,A
